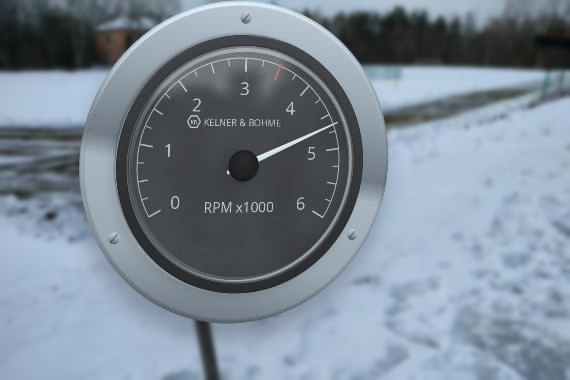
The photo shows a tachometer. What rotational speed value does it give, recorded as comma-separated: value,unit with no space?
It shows 4625,rpm
